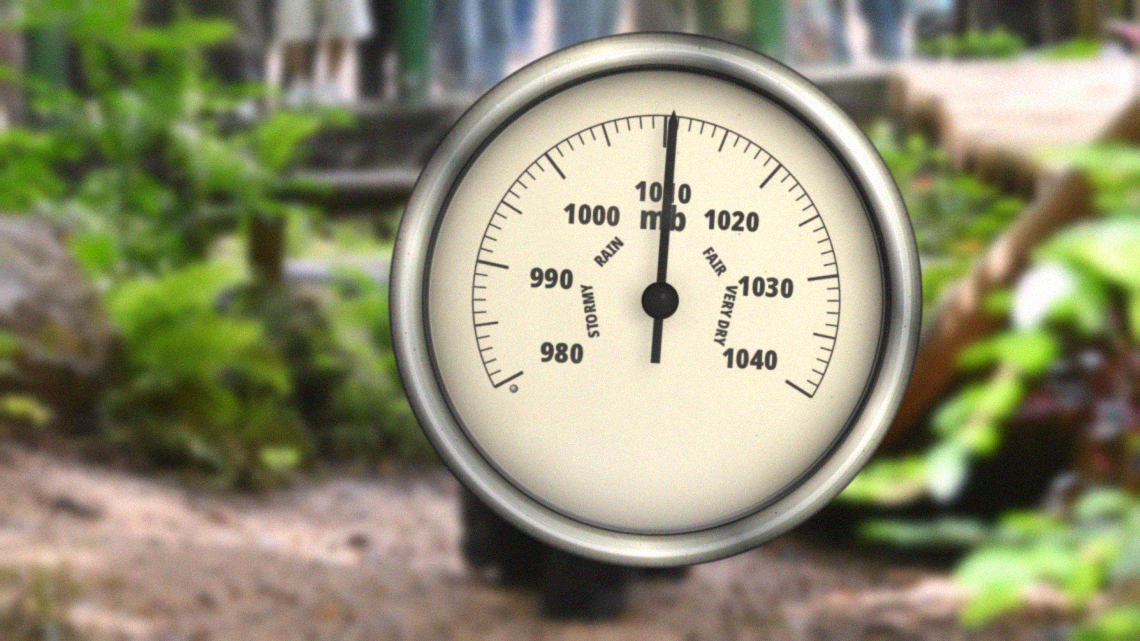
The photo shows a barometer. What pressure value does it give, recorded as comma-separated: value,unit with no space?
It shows 1010.5,mbar
